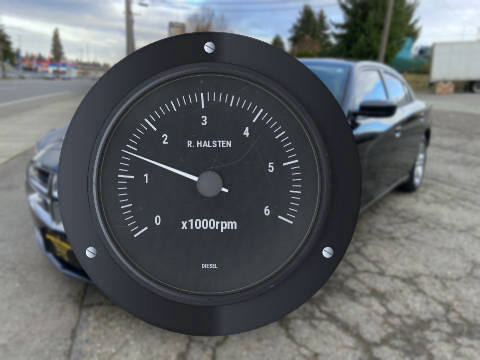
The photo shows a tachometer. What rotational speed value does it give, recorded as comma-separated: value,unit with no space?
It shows 1400,rpm
